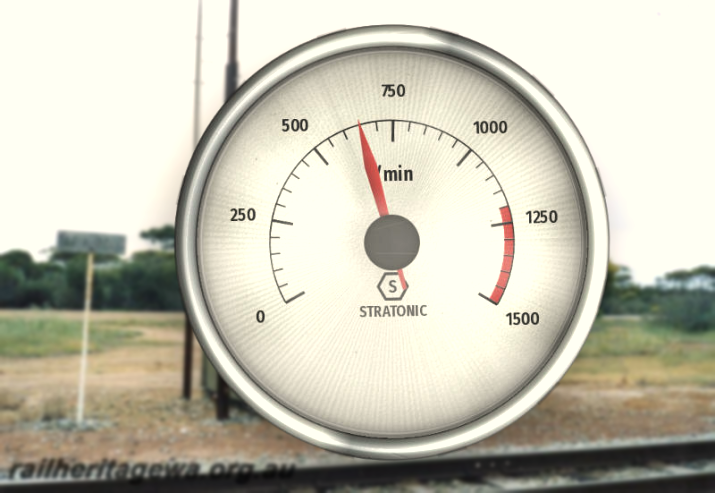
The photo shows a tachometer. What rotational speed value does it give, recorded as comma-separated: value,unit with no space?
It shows 650,rpm
